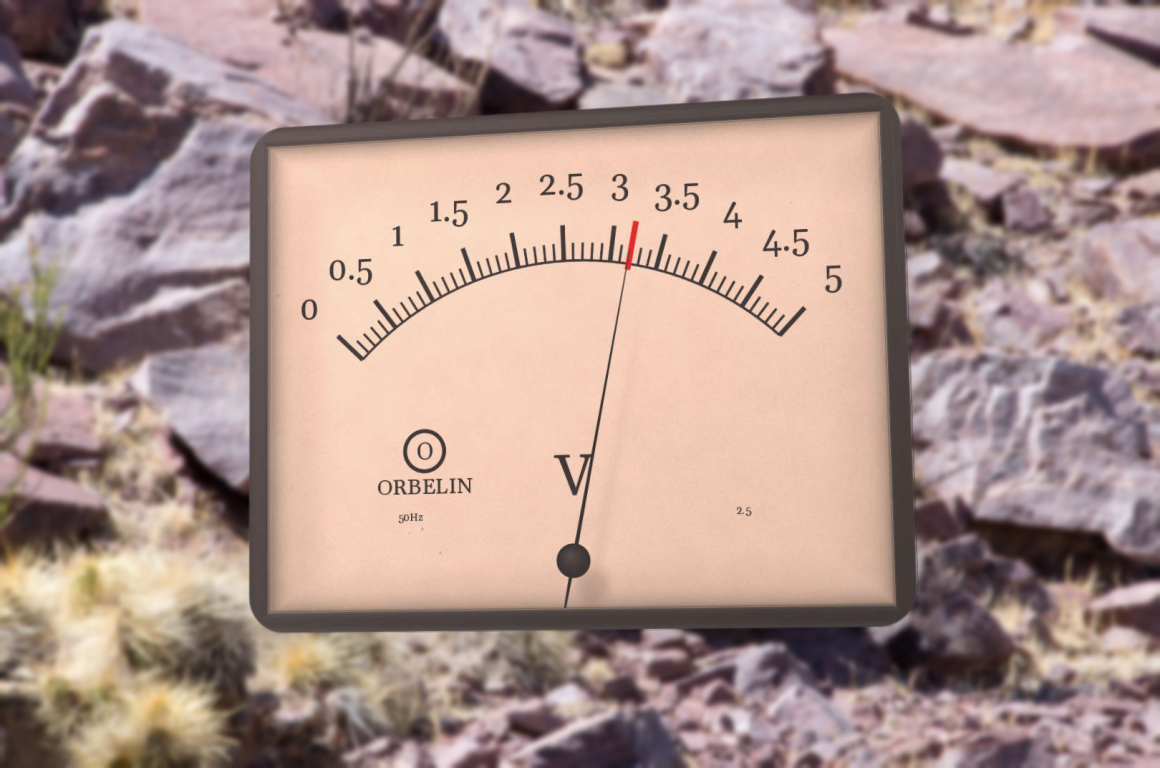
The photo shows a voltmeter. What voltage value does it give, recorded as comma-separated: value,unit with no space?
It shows 3.2,V
